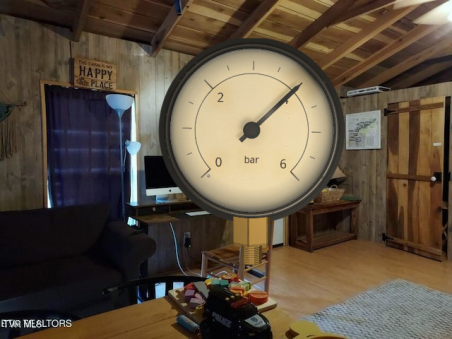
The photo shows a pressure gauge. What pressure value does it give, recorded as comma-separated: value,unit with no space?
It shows 4,bar
